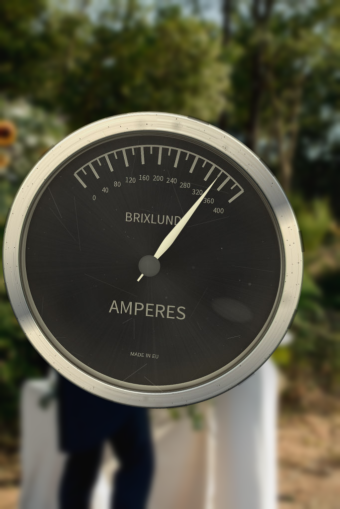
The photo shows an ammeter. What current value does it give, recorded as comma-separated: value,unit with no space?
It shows 340,A
